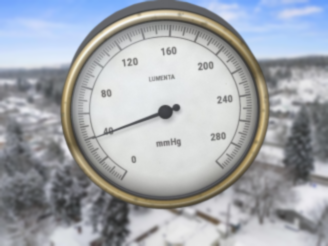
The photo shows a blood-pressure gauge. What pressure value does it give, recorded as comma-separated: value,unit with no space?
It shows 40,mmHg
